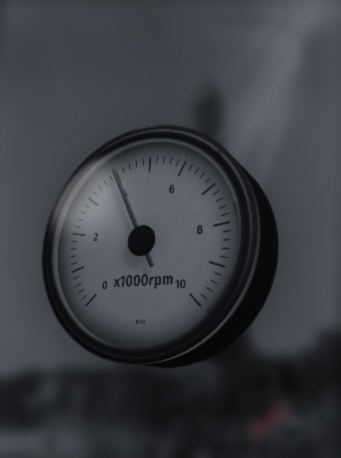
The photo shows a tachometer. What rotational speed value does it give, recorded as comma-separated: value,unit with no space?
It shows 4000,rpm
